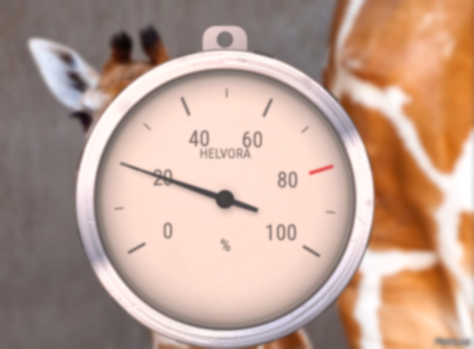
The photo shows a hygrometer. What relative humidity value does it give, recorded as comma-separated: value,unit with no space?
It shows 20,%
